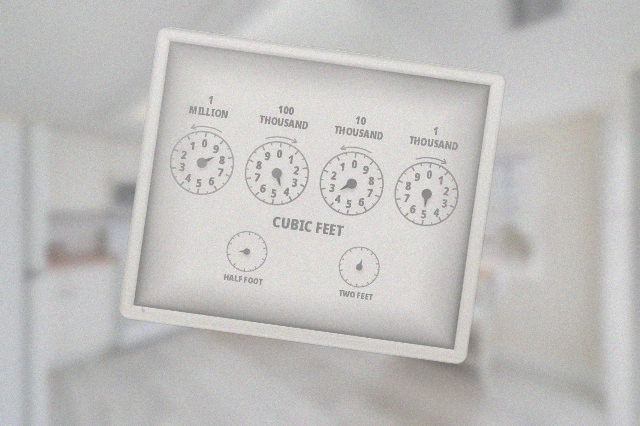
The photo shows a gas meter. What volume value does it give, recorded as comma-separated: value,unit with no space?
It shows 843500,ft³
